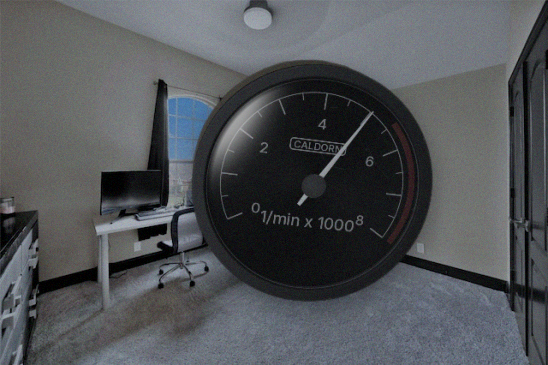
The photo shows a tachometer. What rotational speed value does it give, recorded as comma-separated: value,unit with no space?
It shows 5000,rpm
